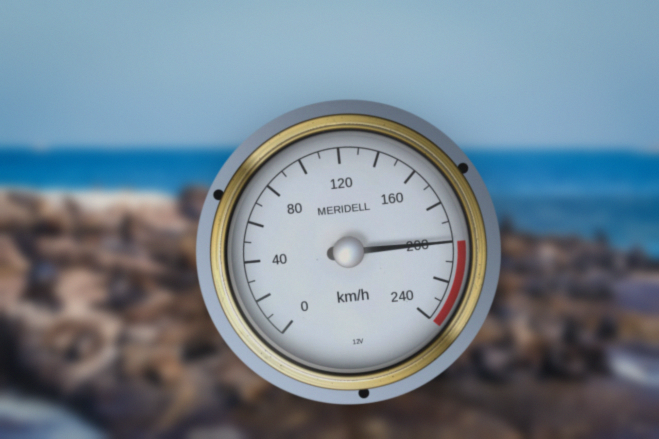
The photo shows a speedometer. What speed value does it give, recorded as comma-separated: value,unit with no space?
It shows 200,km/h
